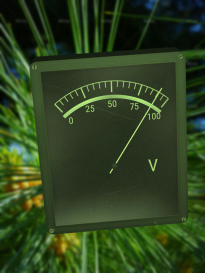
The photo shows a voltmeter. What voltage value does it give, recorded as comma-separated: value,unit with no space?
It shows 90,V
